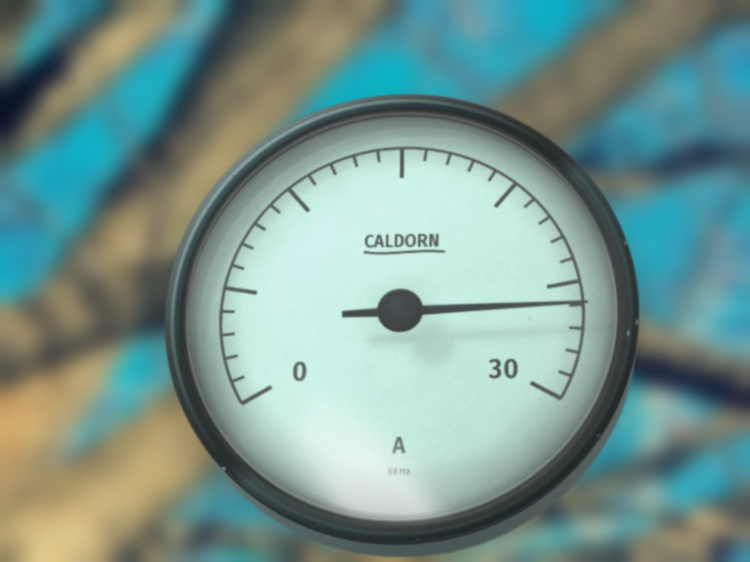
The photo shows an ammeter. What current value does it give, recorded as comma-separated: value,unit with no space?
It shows 26,A
